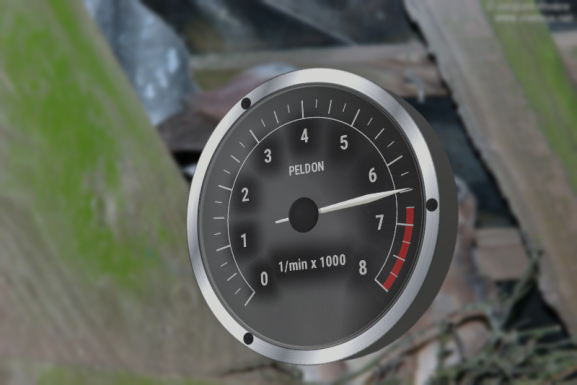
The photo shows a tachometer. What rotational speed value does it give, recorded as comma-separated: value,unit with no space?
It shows 6500,rpm
